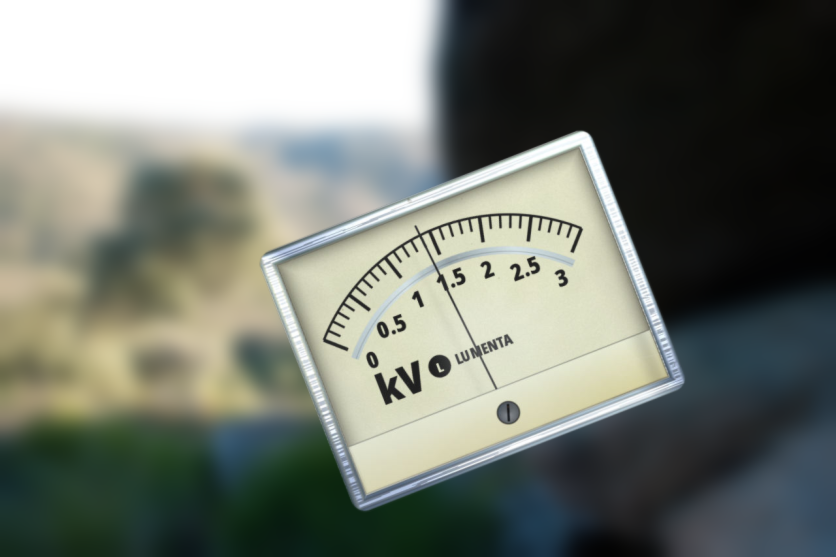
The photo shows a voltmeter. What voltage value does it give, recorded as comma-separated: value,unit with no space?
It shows 1.4,kV
